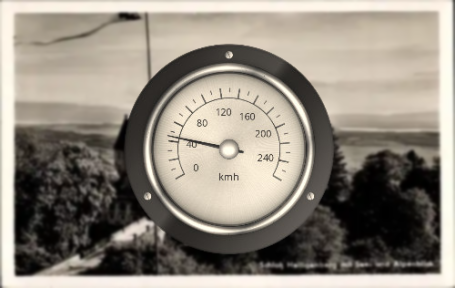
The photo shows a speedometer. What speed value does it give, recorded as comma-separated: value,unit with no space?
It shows 45,km/h
